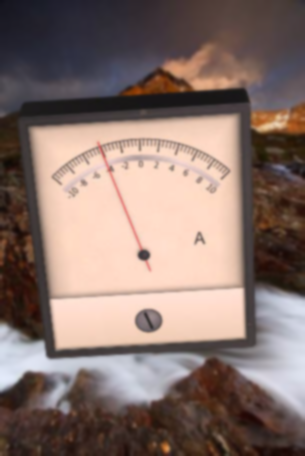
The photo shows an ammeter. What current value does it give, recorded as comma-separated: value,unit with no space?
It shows -4,A
